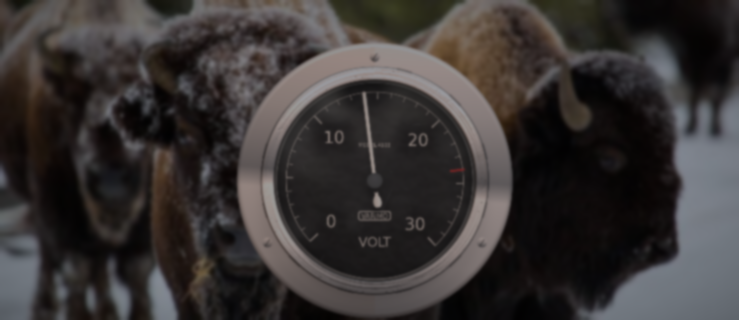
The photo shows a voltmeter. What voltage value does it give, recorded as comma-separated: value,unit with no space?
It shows 14,V
